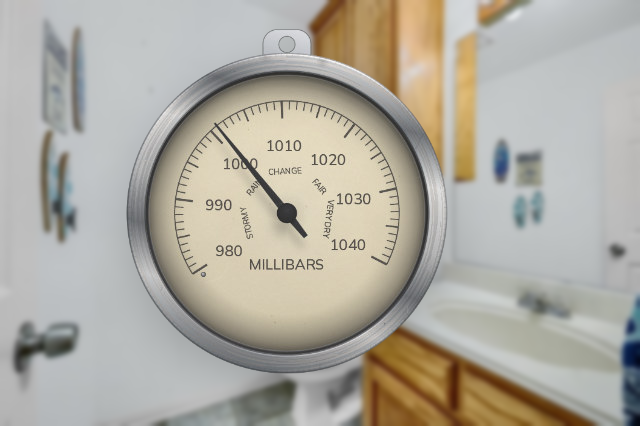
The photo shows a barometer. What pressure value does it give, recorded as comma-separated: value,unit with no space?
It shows 1001,mbar
